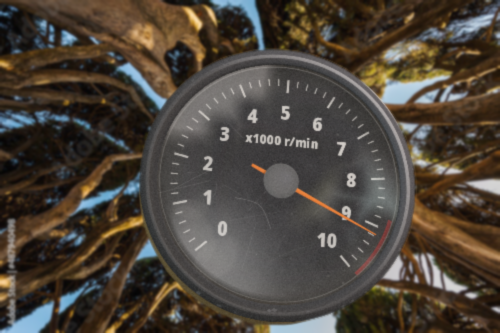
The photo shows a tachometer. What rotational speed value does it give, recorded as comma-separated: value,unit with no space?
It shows 9200,rpm
